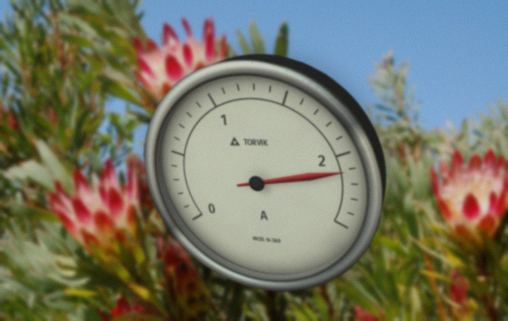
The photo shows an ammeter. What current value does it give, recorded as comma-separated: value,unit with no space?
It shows 2.1,A
